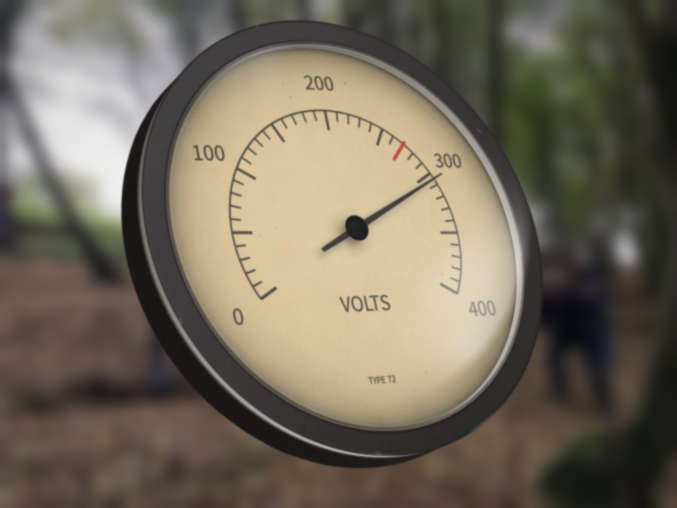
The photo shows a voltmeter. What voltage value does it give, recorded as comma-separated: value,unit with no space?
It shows 305,V
